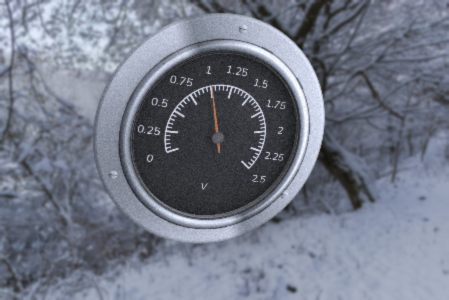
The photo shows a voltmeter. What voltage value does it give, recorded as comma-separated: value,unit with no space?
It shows 1,V
